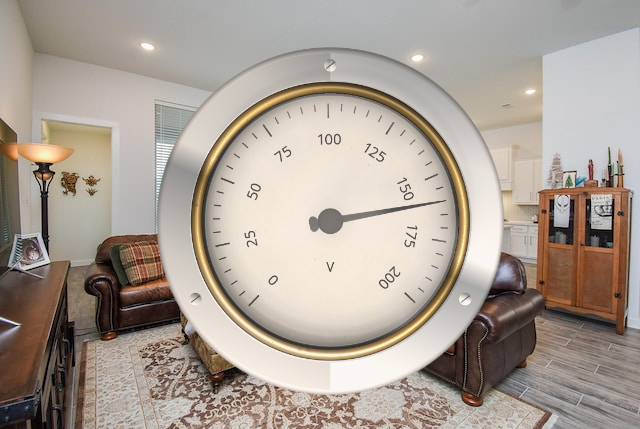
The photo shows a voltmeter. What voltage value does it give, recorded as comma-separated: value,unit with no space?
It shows 160,V
